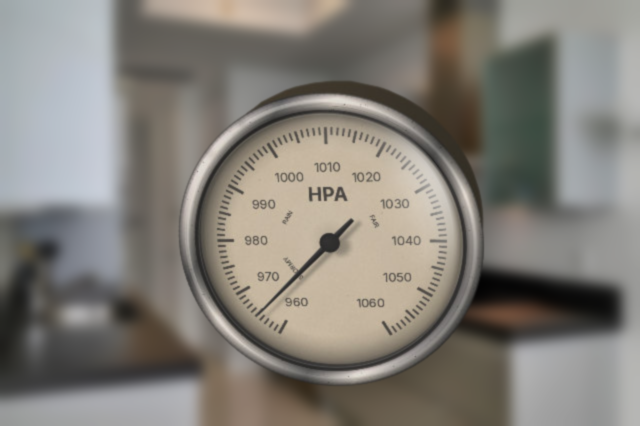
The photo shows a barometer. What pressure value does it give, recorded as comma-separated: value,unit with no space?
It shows 965,hPa
